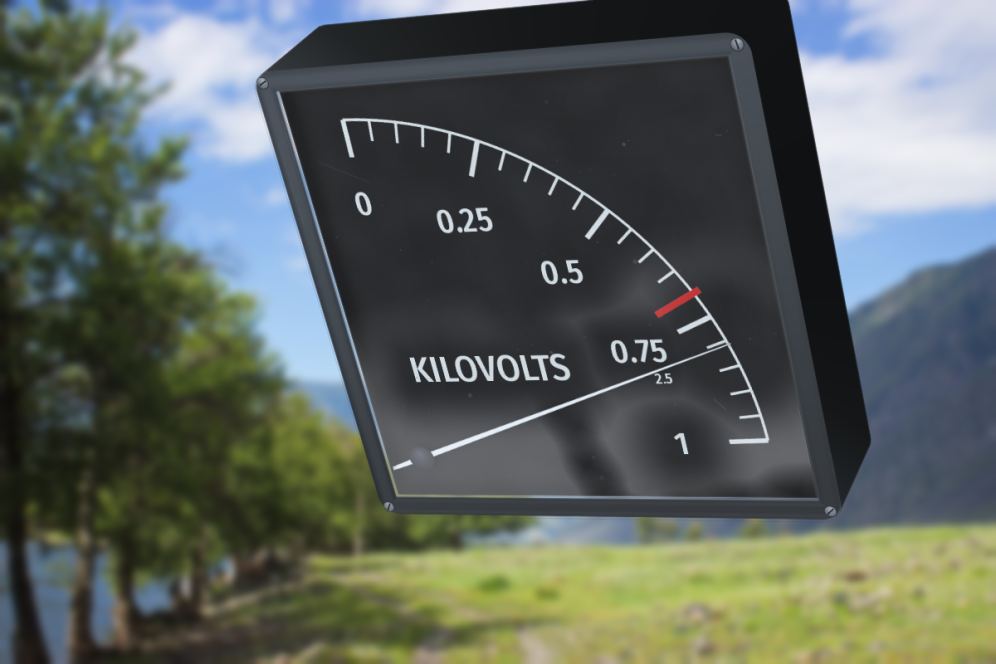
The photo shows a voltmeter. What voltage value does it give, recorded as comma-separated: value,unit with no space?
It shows 0.8,kV
